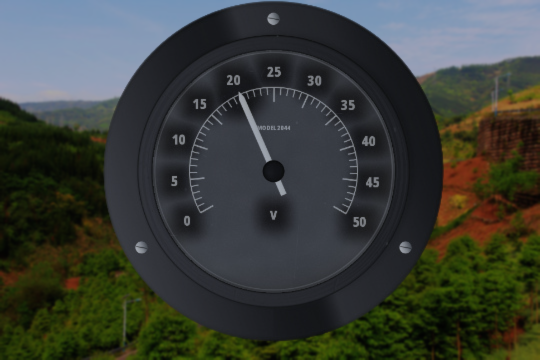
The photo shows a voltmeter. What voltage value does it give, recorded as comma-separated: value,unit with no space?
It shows 20,V
